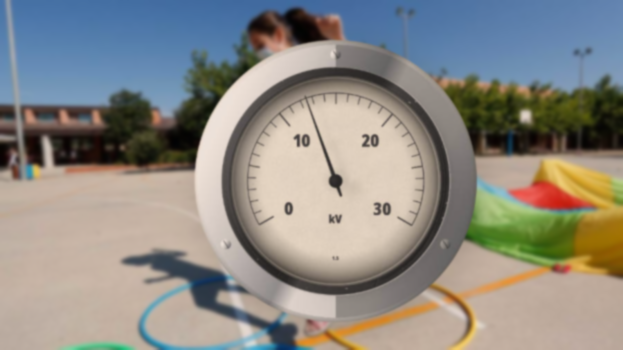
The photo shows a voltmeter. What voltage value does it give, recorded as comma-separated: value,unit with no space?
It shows 12.5,kV
